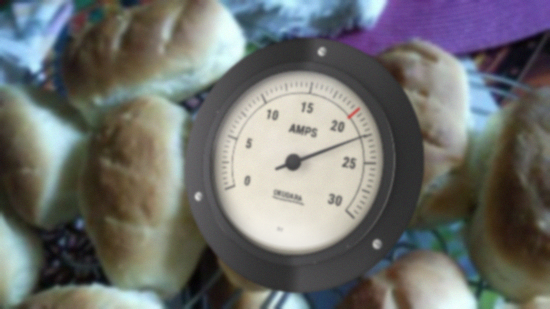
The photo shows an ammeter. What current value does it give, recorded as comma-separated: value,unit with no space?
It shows 22.5,A
